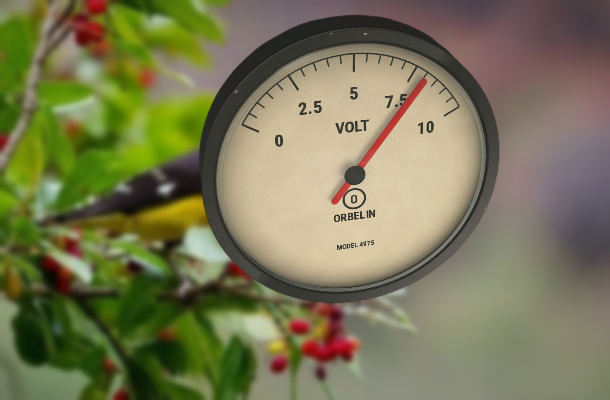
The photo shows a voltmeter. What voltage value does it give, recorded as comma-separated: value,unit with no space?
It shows 8,V
